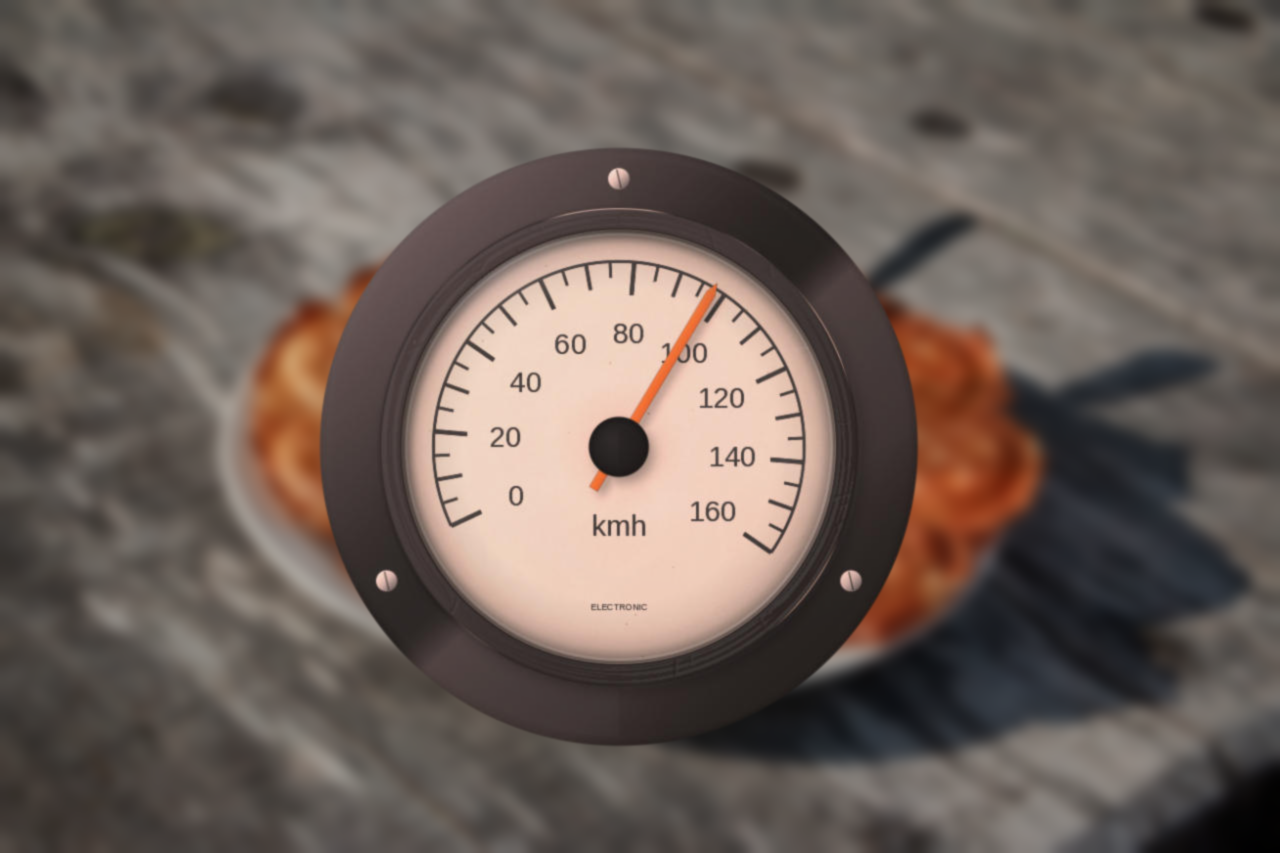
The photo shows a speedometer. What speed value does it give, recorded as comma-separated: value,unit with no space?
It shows 97.5,km/h
